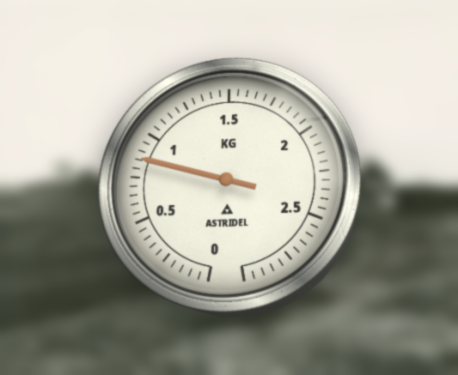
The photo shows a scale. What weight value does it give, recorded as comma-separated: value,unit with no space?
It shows 0.85,kg
